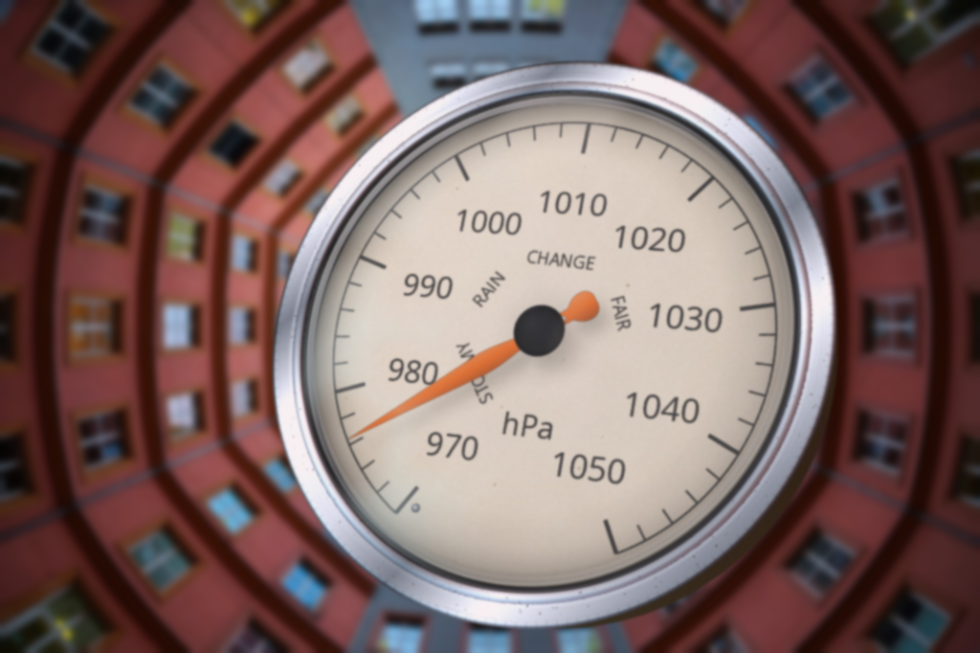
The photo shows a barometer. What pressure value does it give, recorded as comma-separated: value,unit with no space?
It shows 976,hPa
